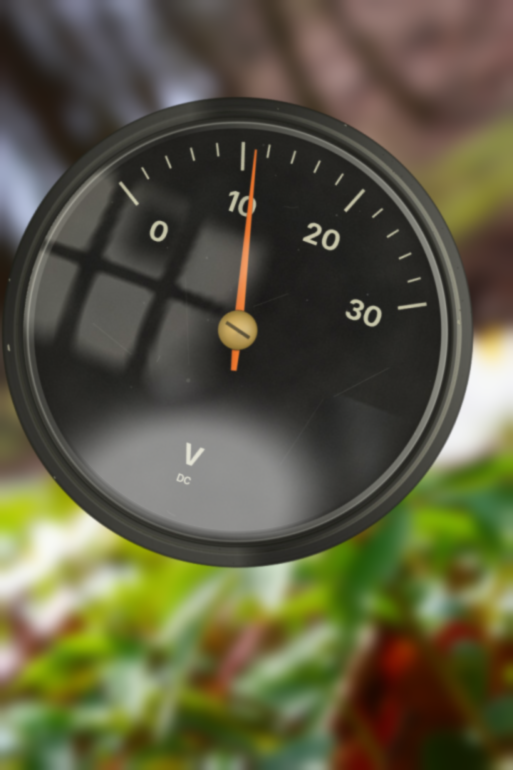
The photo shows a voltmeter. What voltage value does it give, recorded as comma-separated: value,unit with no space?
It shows 11,V
